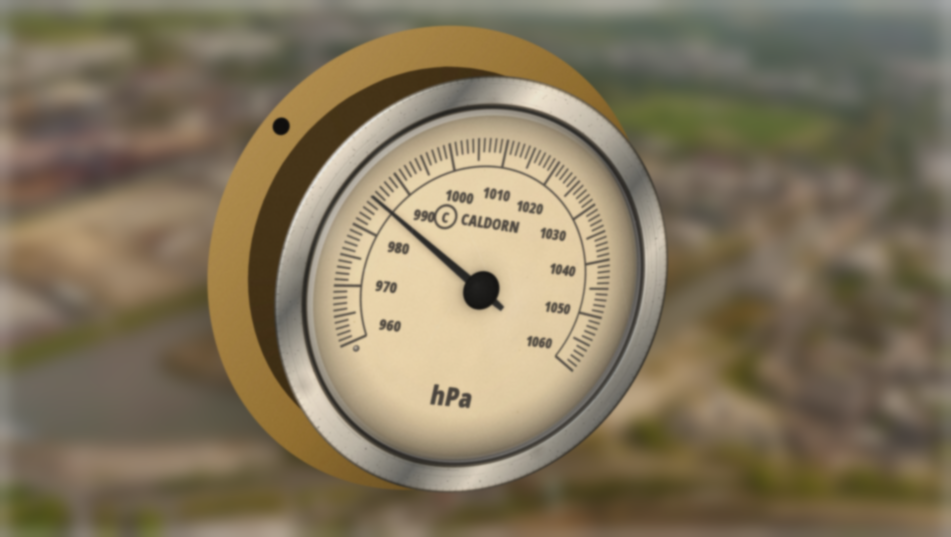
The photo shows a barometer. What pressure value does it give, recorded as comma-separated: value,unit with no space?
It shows 985,hPa
